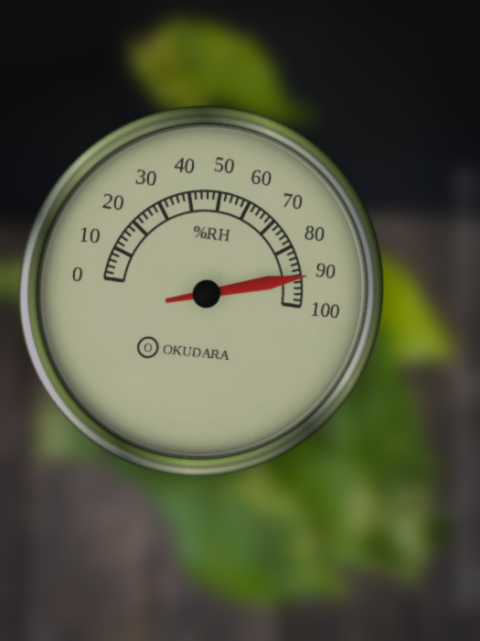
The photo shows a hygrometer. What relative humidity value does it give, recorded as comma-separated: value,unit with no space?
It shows 90,%
